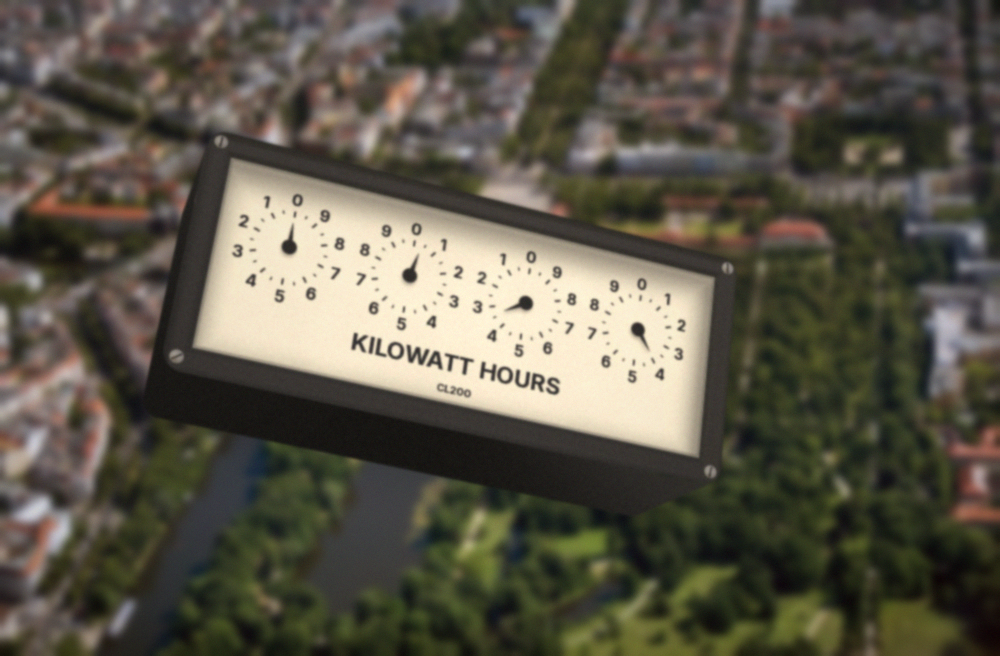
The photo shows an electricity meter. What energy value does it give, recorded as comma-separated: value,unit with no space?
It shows 34,kWh
